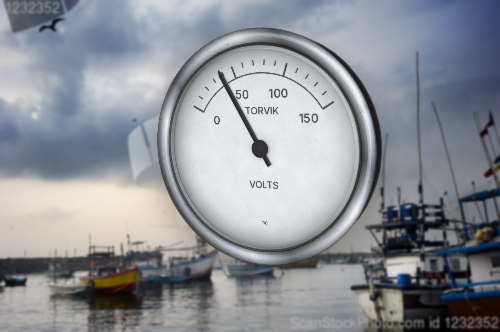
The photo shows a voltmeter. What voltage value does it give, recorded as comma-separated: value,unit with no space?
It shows 40,V
